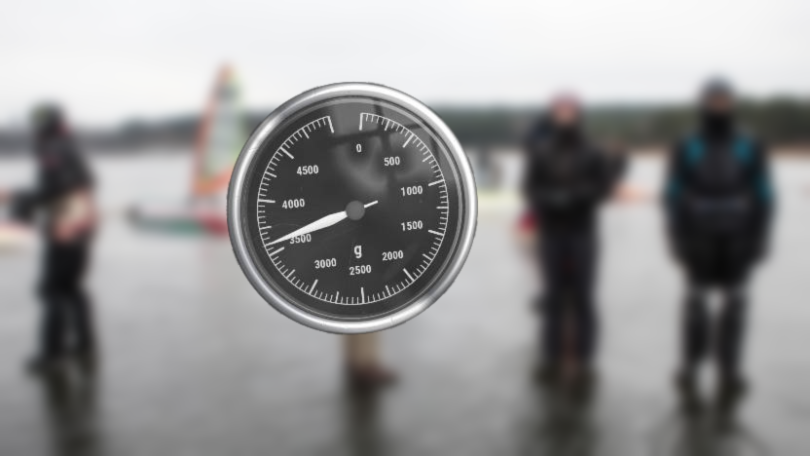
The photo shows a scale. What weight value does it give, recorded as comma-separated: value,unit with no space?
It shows 3600,g
